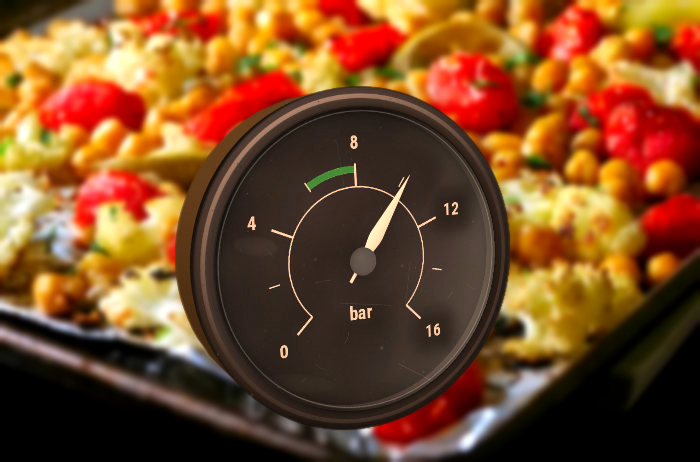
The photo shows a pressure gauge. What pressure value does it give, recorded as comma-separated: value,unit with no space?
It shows 10,bar
